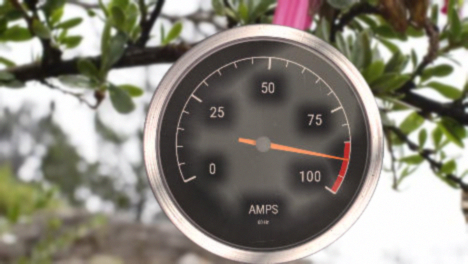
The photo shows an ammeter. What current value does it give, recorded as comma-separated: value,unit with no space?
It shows 90,A
